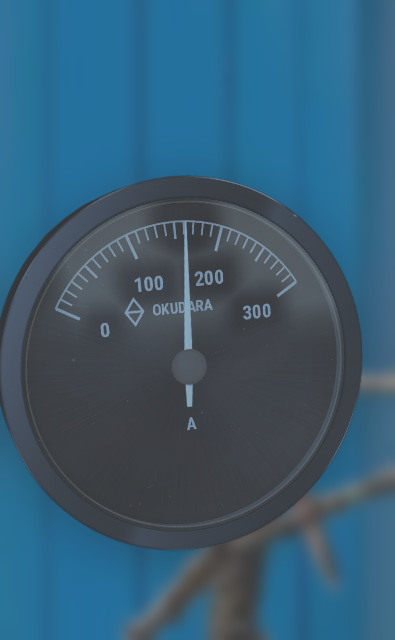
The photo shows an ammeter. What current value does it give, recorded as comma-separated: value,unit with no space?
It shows 160,A
